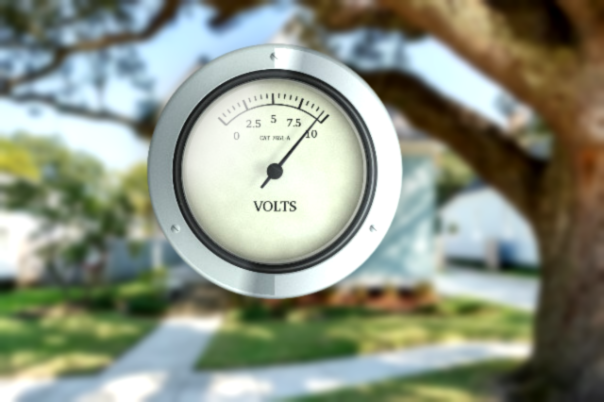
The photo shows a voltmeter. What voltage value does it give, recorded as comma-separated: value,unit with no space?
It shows 9.5,V
